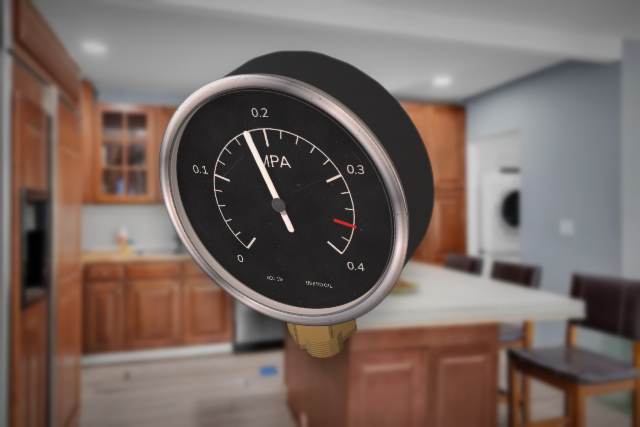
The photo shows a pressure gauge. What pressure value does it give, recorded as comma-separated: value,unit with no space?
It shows 0.18,MPa
